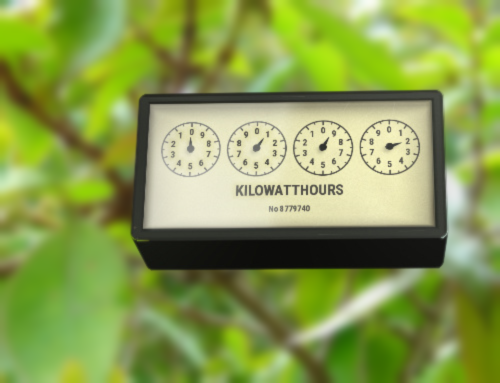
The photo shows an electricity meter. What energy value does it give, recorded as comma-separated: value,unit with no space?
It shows 92,kWh
